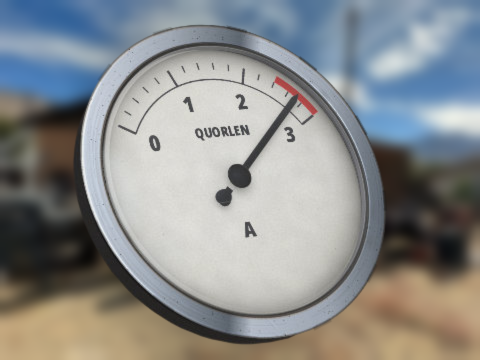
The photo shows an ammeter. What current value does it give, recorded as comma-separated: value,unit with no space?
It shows 2.7,A
